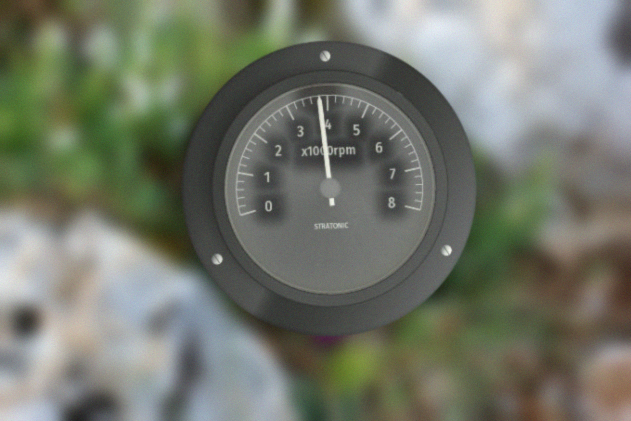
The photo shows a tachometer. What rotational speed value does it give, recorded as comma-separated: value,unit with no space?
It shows 3800,rpm
